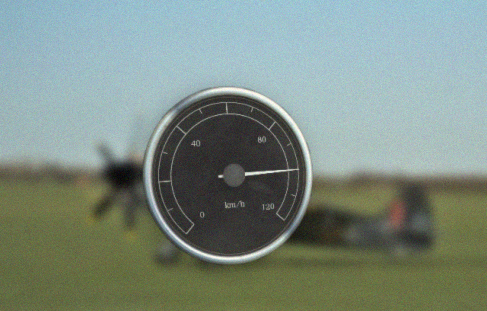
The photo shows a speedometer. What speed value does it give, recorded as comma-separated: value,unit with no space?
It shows 100,km/h
